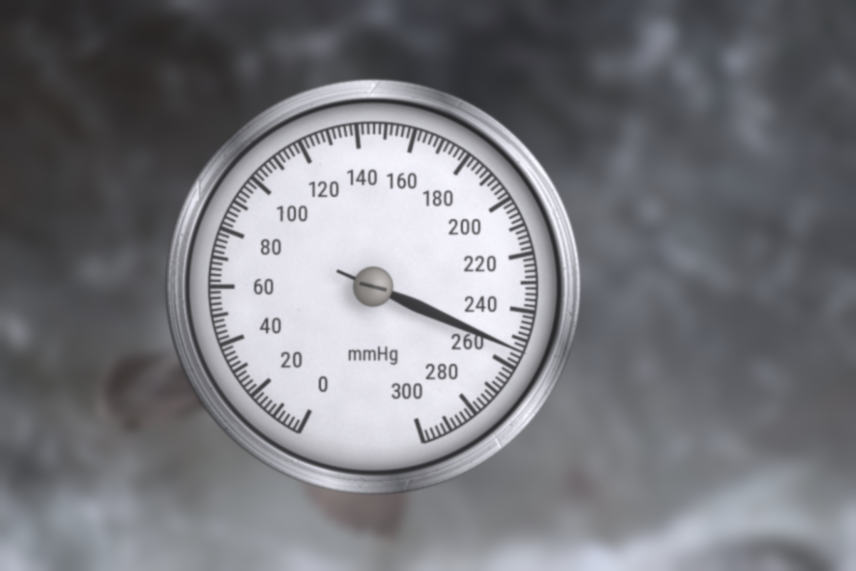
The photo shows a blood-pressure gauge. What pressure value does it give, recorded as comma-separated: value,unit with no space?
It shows 254,mmHg
